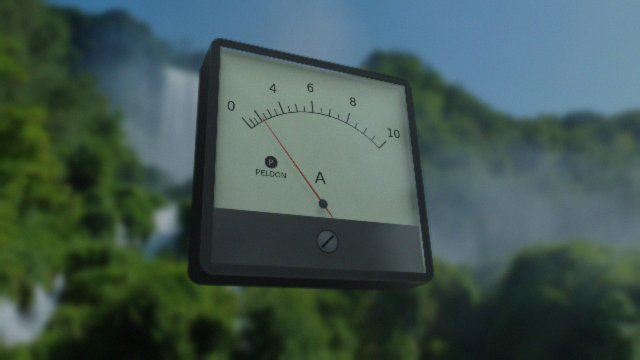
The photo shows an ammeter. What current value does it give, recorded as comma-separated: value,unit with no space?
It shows 2,A
